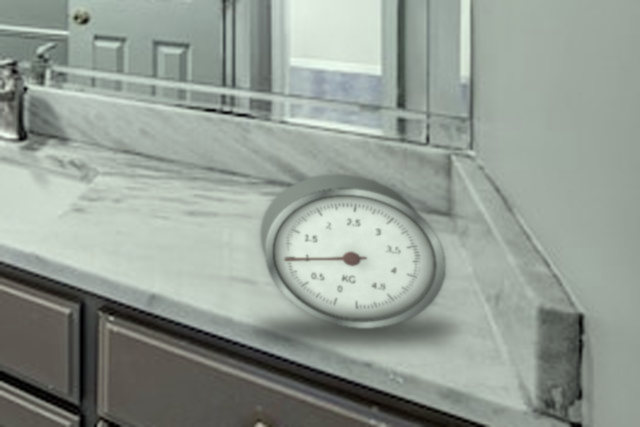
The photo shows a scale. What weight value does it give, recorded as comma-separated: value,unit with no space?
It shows 1,kg
